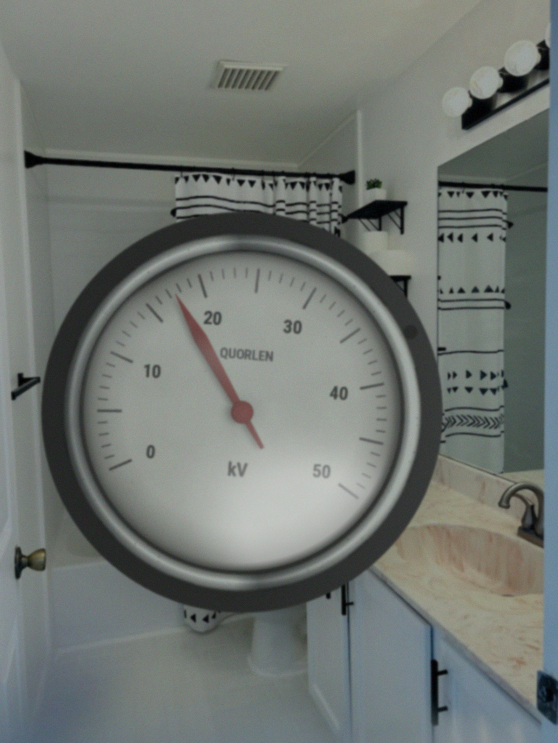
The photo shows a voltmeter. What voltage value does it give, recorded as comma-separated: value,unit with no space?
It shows 17.5,kV
